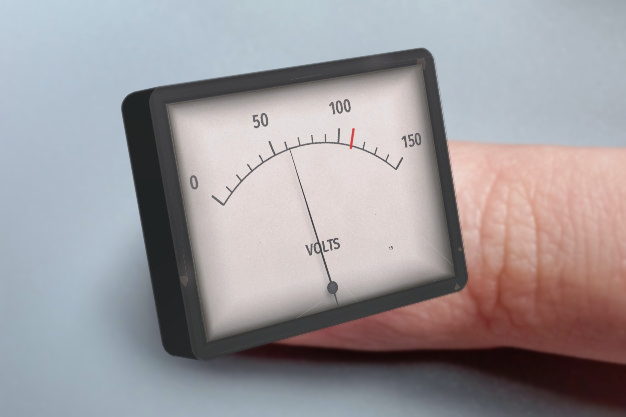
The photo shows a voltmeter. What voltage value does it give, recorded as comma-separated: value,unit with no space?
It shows 60,V
